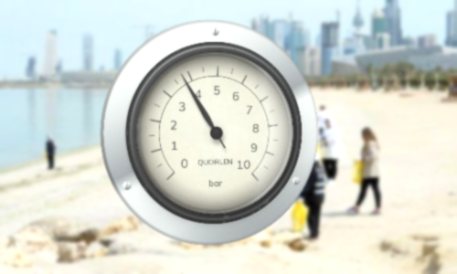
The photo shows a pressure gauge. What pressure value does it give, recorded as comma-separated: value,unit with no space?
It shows 3.75,bar
